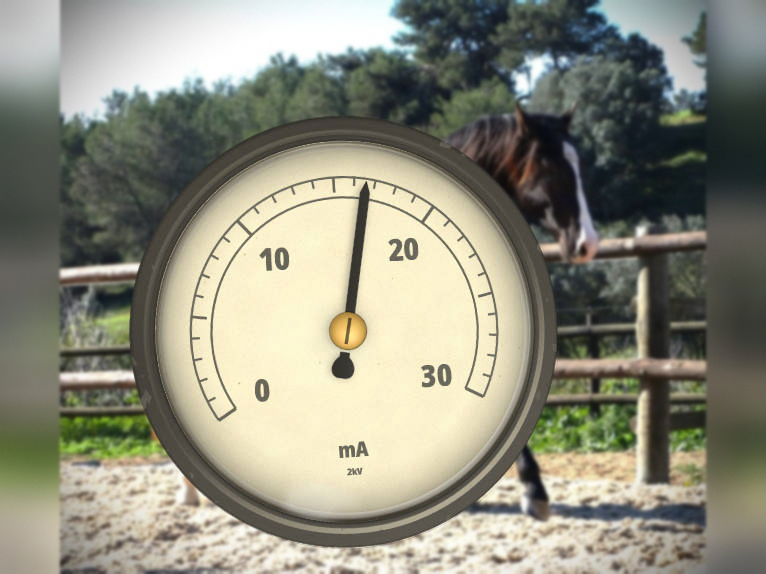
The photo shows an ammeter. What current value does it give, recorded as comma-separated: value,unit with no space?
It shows 16.5,mA
